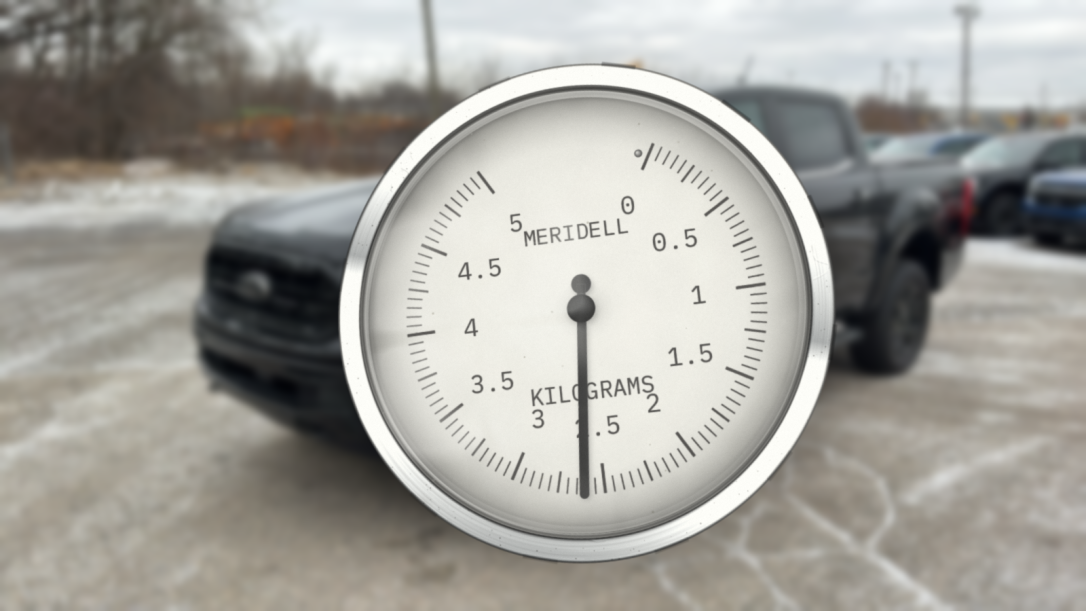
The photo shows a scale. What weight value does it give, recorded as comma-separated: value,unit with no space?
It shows 2.6,kg
